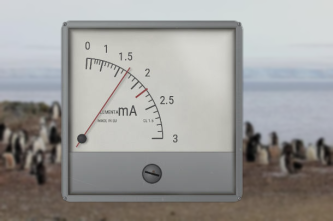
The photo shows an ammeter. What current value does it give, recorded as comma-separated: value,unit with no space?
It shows 1.7,mA
